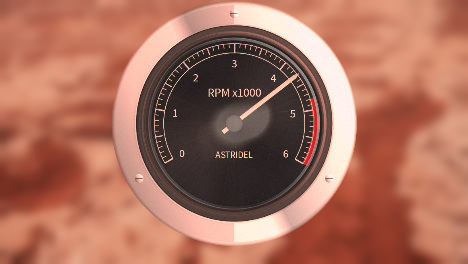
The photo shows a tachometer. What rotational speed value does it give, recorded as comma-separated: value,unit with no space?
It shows 4300,rpm
